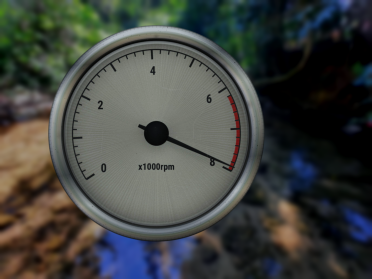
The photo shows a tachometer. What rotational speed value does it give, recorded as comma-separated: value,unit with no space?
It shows 7900,rpm
